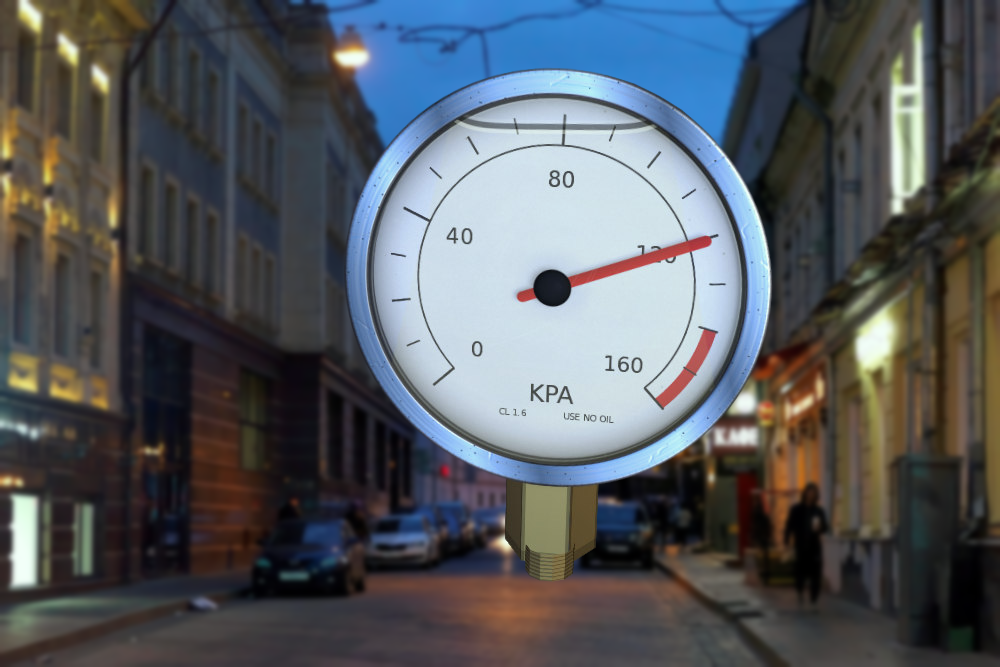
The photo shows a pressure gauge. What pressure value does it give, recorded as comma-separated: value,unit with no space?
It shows 120,kPa
